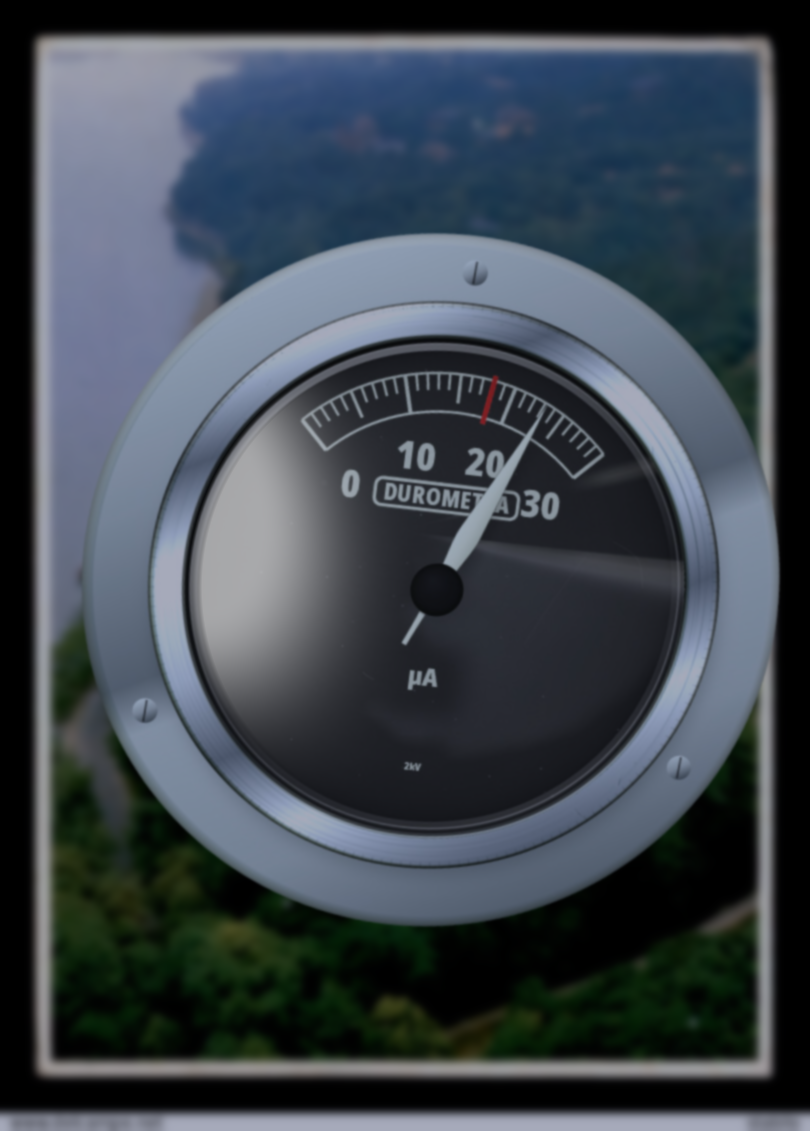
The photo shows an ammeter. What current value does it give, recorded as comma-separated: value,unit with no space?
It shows 23,µA
